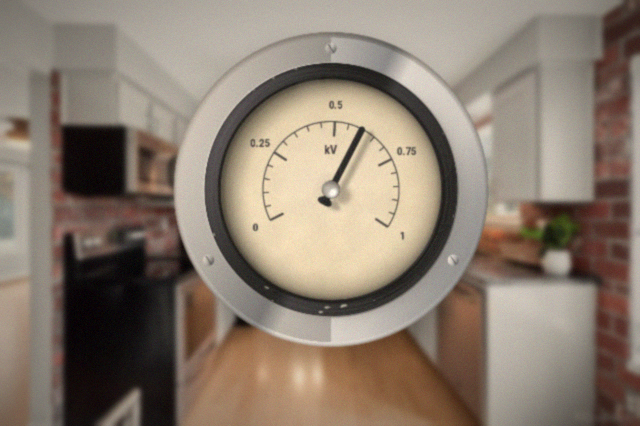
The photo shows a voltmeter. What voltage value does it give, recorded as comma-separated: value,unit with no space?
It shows 0.6,kV
